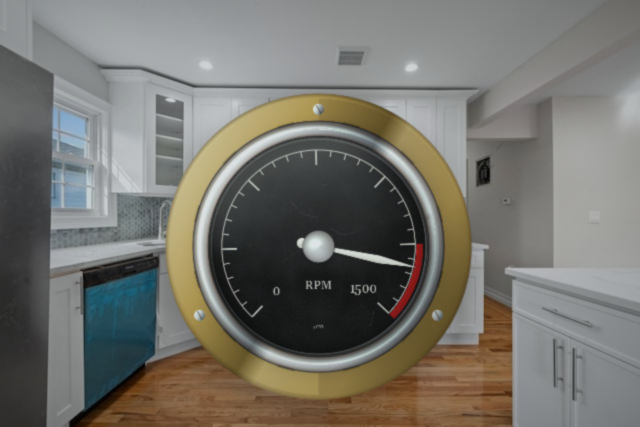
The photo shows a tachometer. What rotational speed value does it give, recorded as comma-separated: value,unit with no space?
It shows 1325,rpm
